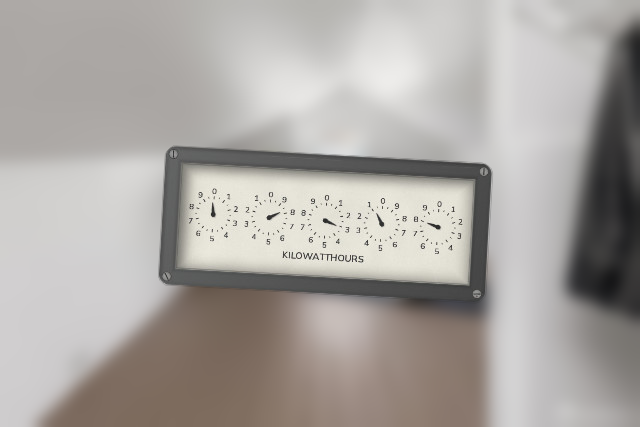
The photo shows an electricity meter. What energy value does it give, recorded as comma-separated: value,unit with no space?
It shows 98308,kWh
